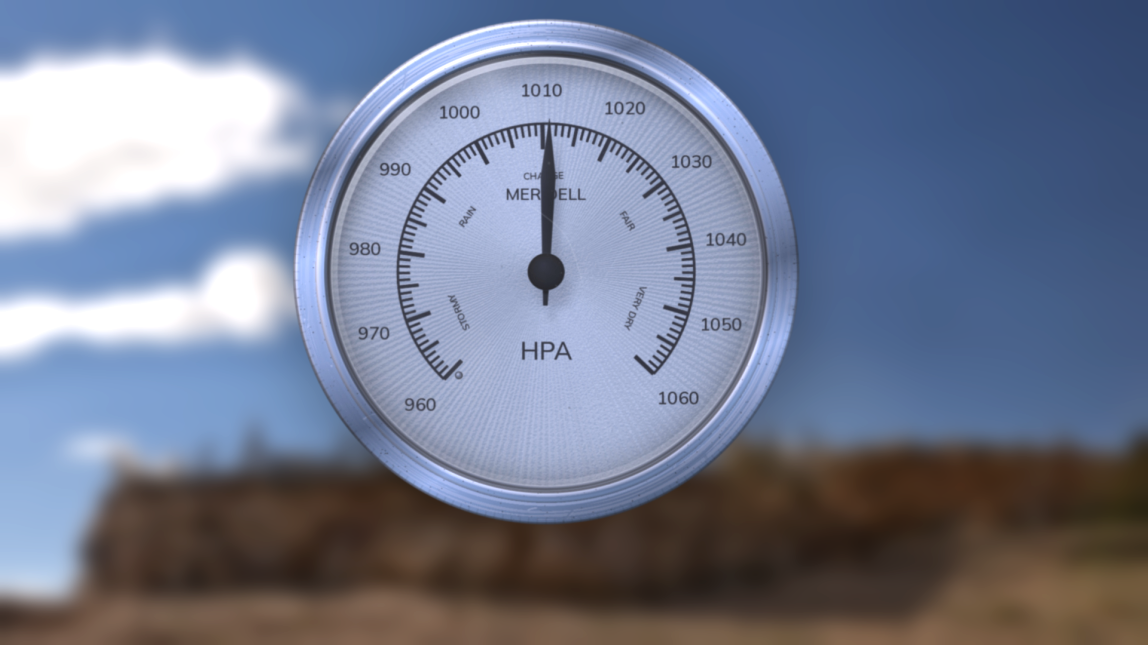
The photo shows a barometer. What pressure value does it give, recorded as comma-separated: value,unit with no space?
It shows 1011,hPa
